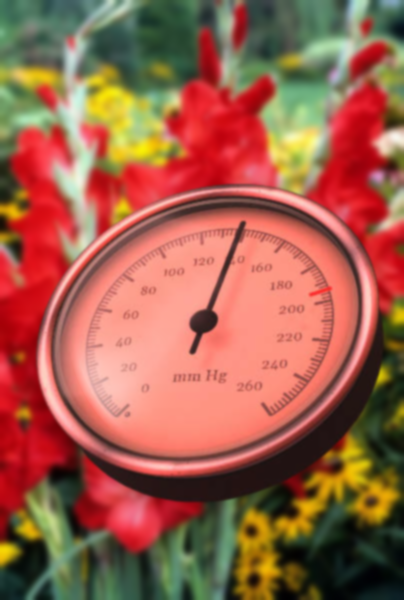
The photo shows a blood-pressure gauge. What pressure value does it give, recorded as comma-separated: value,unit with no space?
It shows 140,mmHg
